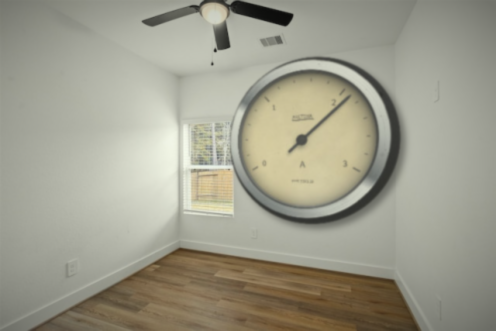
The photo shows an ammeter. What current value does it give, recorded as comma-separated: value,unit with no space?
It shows 2.1,A
